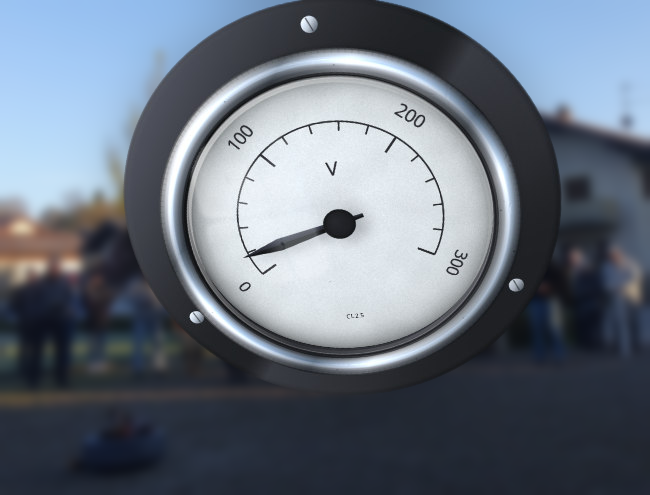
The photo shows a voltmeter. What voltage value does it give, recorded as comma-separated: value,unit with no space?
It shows 20,V
